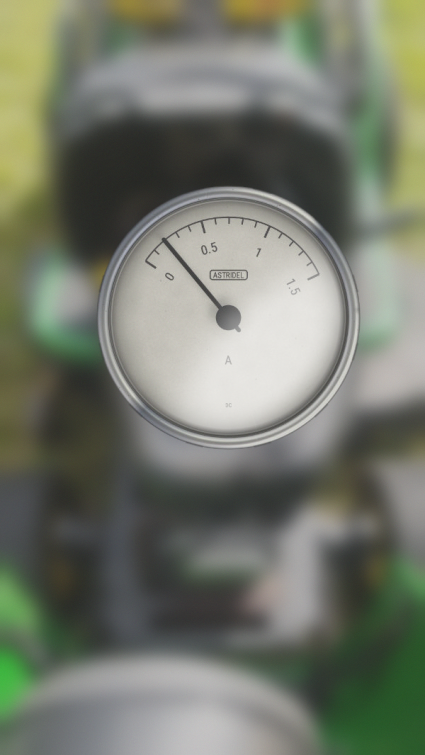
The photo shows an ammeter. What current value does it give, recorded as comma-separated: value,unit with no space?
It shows 0.2,A
